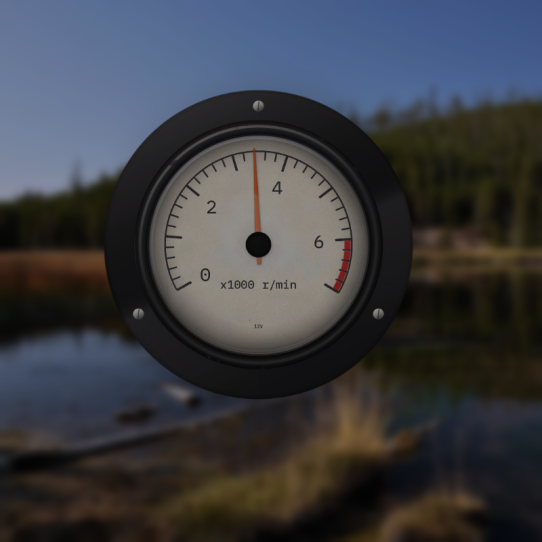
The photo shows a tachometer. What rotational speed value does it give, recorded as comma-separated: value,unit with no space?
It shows 3400,rpm
